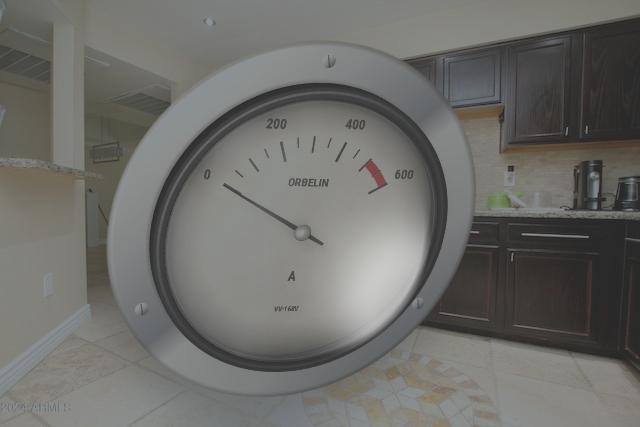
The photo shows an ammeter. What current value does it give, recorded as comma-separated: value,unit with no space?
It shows 0,A
